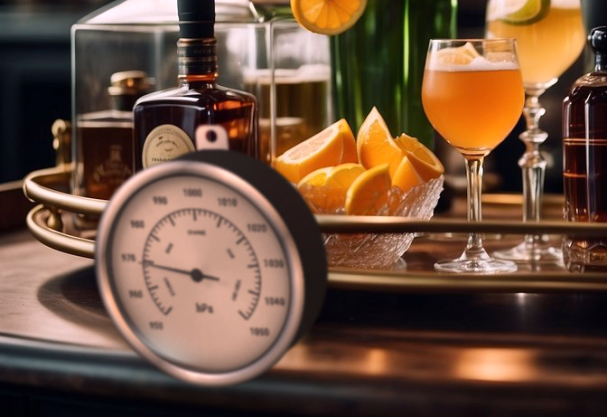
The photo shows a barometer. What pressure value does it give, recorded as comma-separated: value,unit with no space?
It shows 970,hPa
